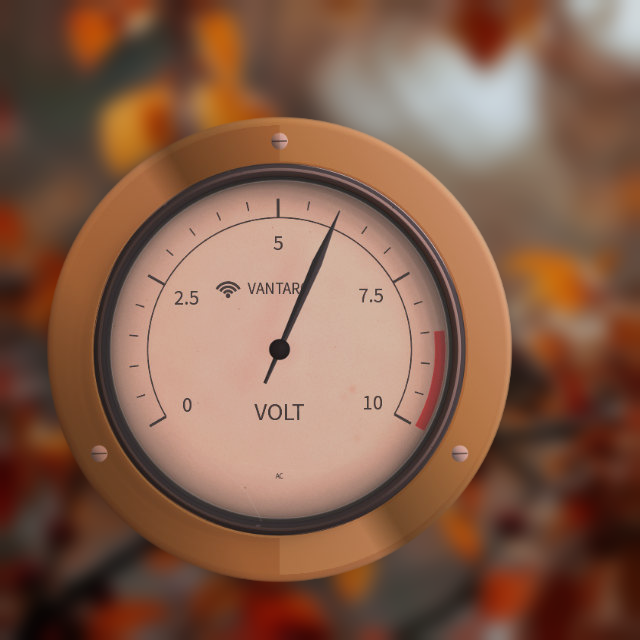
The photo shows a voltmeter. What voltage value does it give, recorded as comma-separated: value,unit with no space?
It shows 6,V
